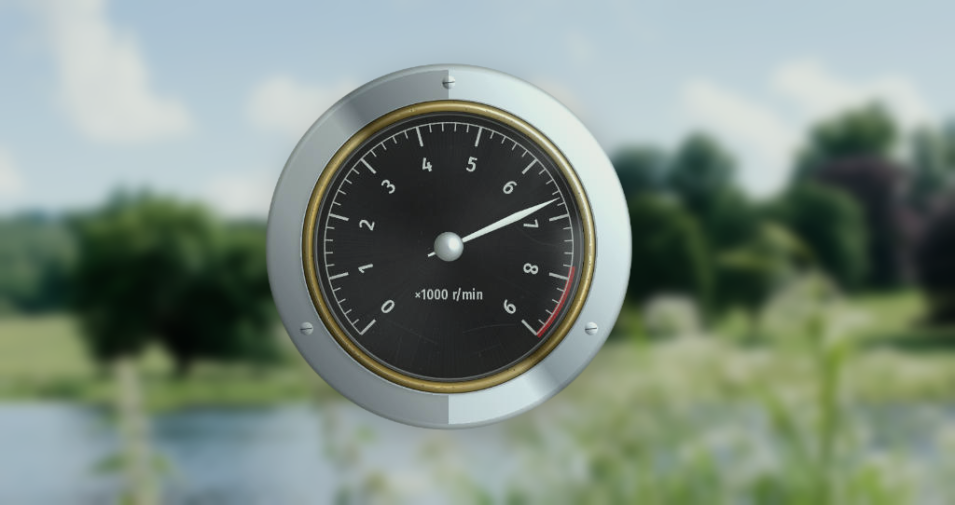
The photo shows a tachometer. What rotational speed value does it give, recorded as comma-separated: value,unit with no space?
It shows 6700,rpm
